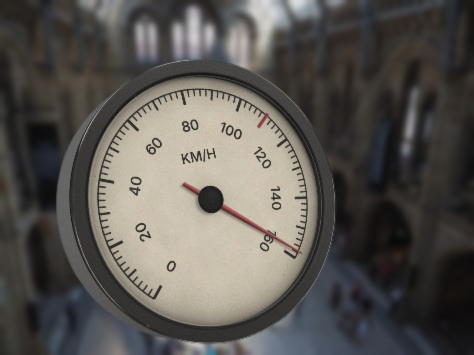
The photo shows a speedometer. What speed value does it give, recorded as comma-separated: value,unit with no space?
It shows 158,km/h
